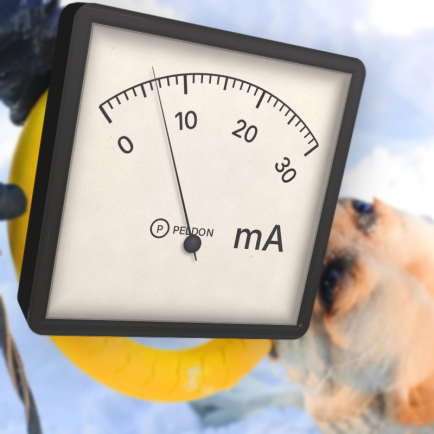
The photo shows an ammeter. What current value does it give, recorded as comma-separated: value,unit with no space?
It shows 6.5,mA
